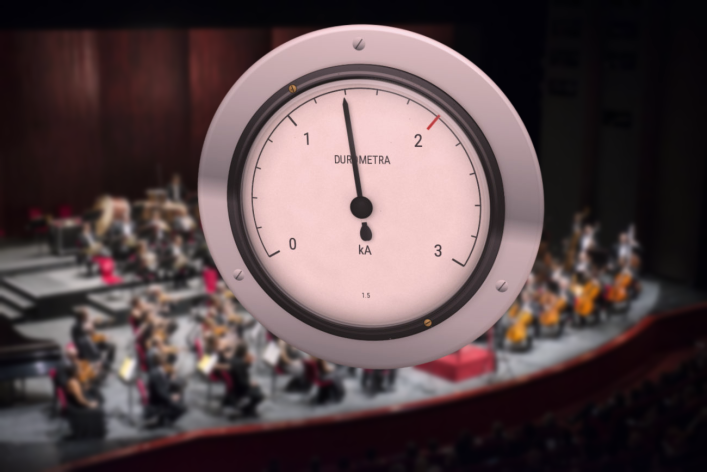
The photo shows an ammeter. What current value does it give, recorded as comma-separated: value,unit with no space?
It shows 1.4,kA
